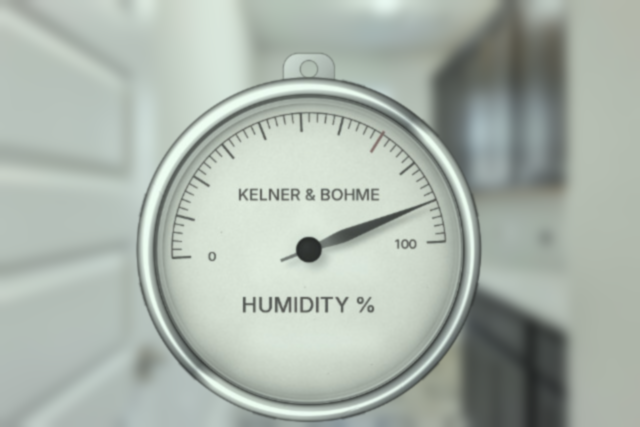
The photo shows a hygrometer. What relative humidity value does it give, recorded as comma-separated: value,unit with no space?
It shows 90,%
